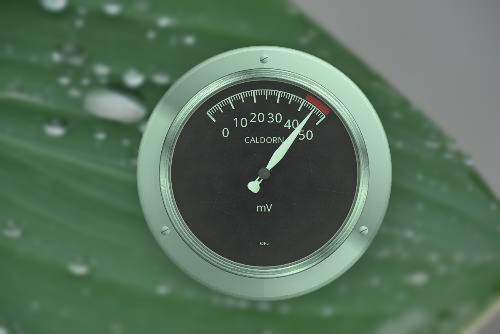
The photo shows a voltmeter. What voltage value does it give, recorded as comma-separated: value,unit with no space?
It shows 45,mV
